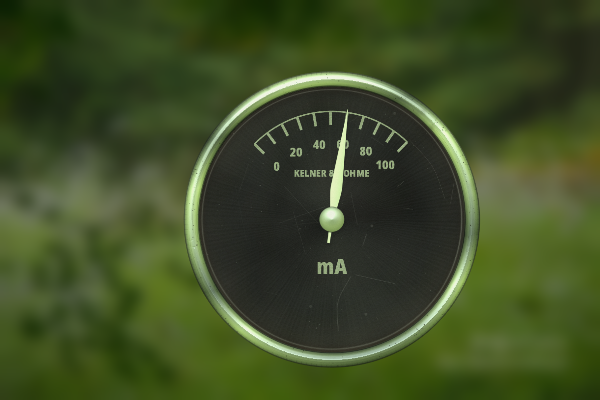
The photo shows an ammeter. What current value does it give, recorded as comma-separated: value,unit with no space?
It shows 60,mA
